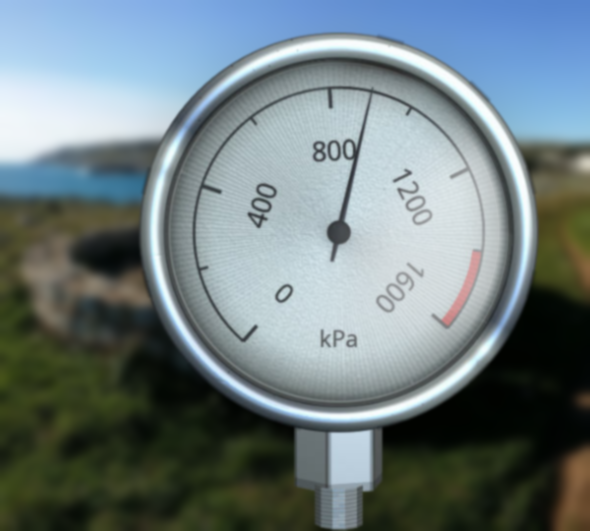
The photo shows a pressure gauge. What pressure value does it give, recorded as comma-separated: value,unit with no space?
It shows 900,kPa
